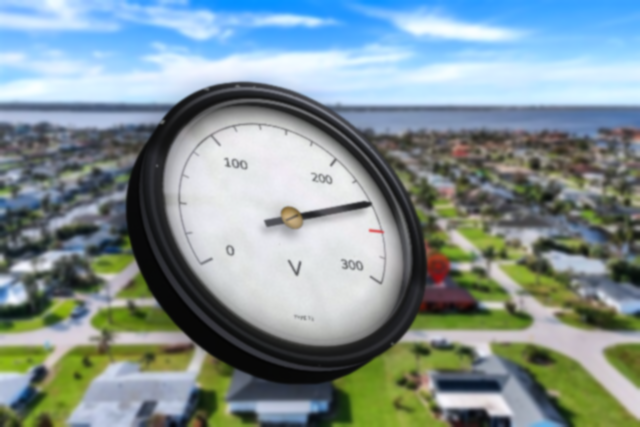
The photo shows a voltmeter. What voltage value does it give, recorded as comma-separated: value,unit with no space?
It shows 240,V
